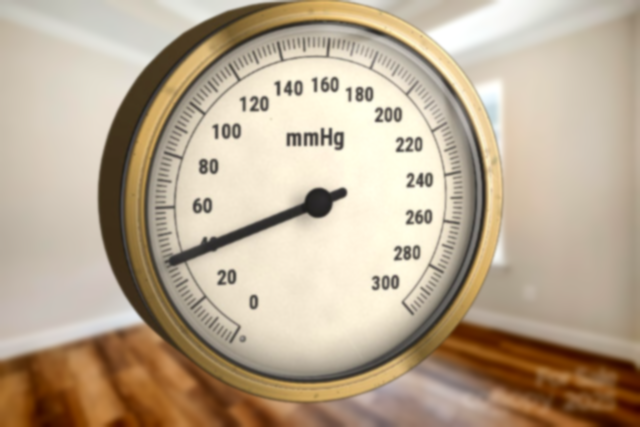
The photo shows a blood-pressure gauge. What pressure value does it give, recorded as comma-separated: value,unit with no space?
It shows 40,mmHg
